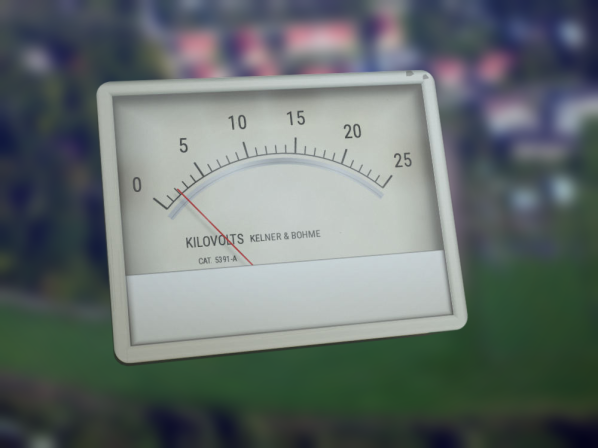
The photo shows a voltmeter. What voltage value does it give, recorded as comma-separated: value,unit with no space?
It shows 2,kV
